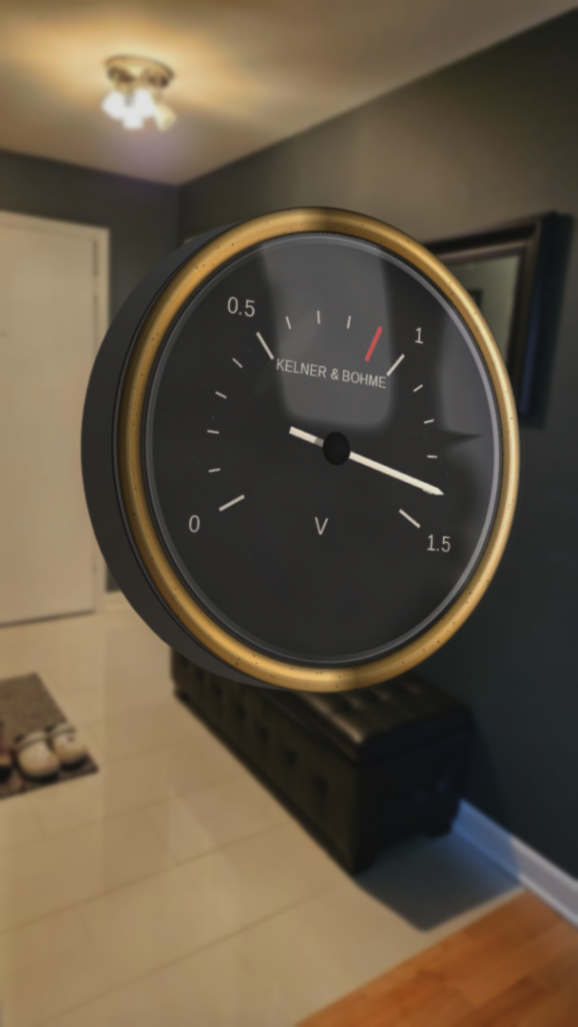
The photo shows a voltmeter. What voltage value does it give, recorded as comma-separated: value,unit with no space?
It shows 1.4,V
